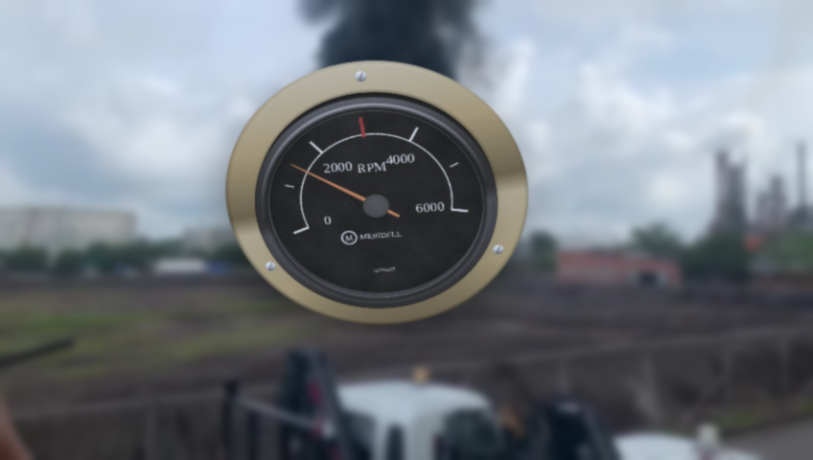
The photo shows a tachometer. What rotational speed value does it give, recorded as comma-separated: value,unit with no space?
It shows 1500,rpm
